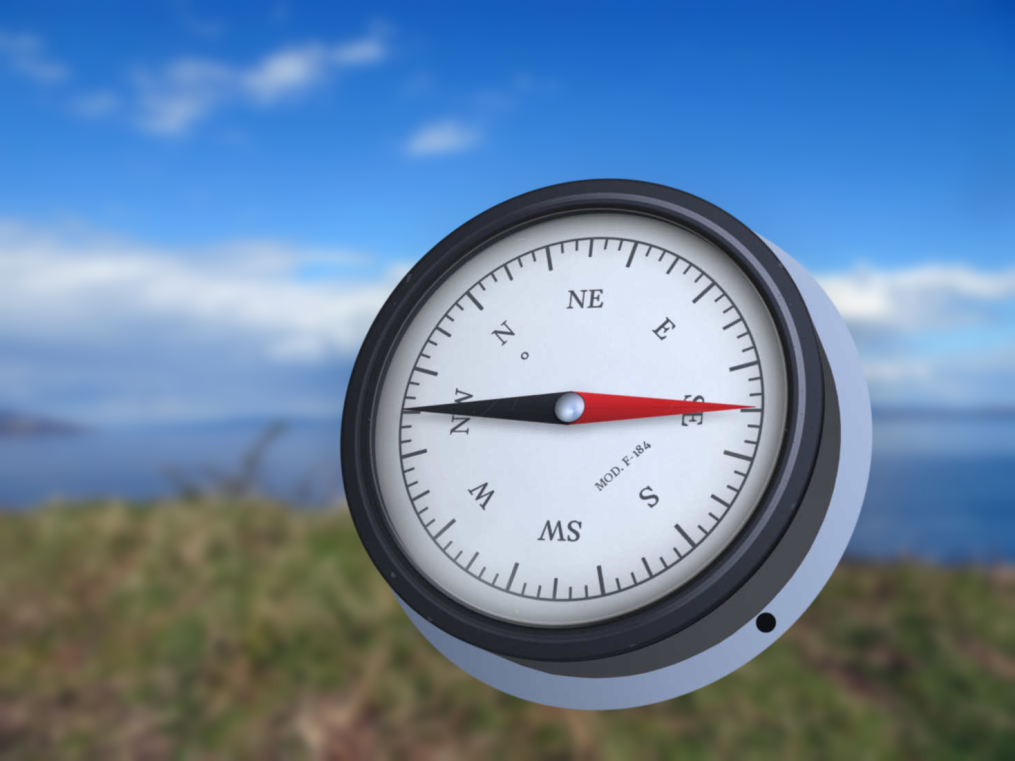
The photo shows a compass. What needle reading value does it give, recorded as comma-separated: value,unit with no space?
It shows 135,°
